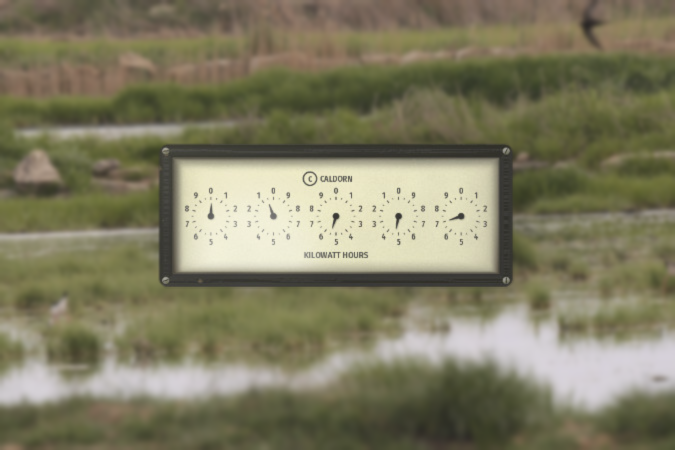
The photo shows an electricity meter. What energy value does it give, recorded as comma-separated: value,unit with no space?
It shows 547,kWh
